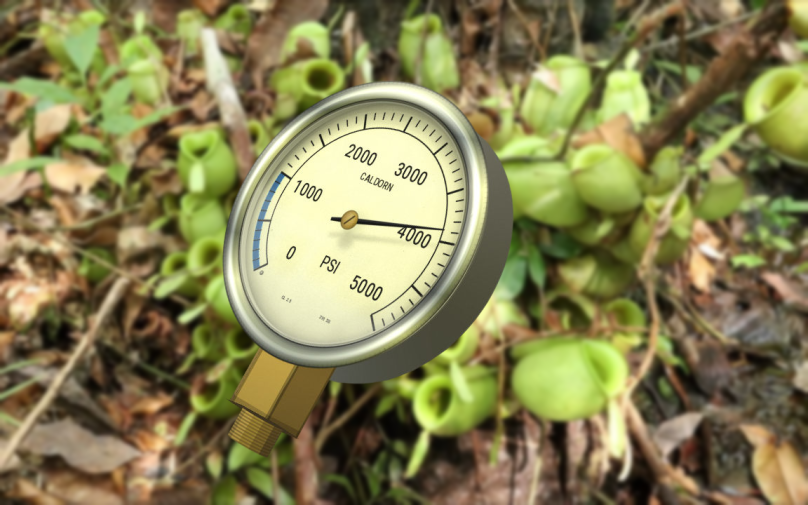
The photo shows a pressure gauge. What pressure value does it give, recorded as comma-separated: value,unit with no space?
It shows 3900,psi
